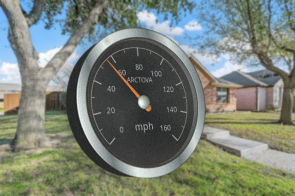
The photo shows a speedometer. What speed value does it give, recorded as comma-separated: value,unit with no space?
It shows 55,mph
